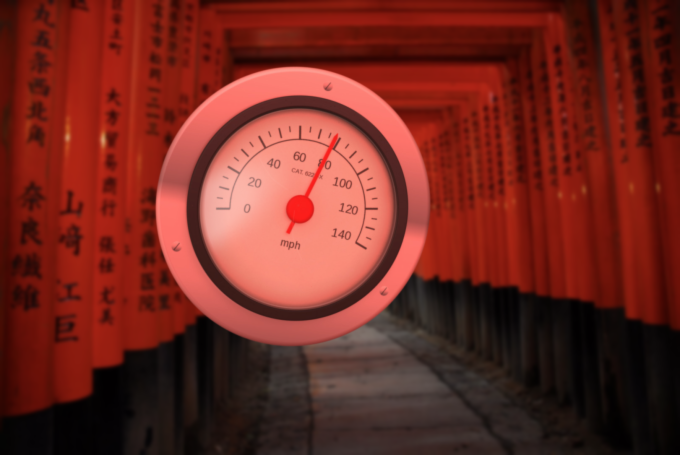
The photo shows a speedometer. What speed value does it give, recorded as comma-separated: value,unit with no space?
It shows 77.5,mph
